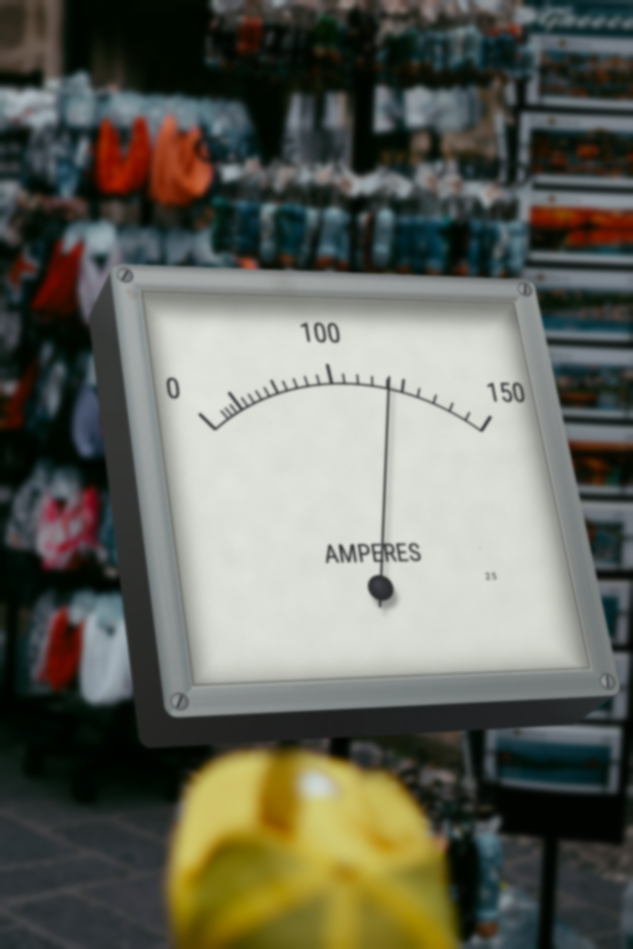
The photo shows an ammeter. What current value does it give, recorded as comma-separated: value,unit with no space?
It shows 120,A
